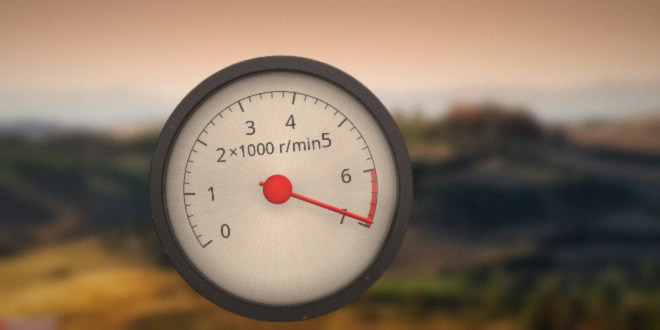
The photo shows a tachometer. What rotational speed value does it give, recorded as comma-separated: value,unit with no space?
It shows 6900,rpm
